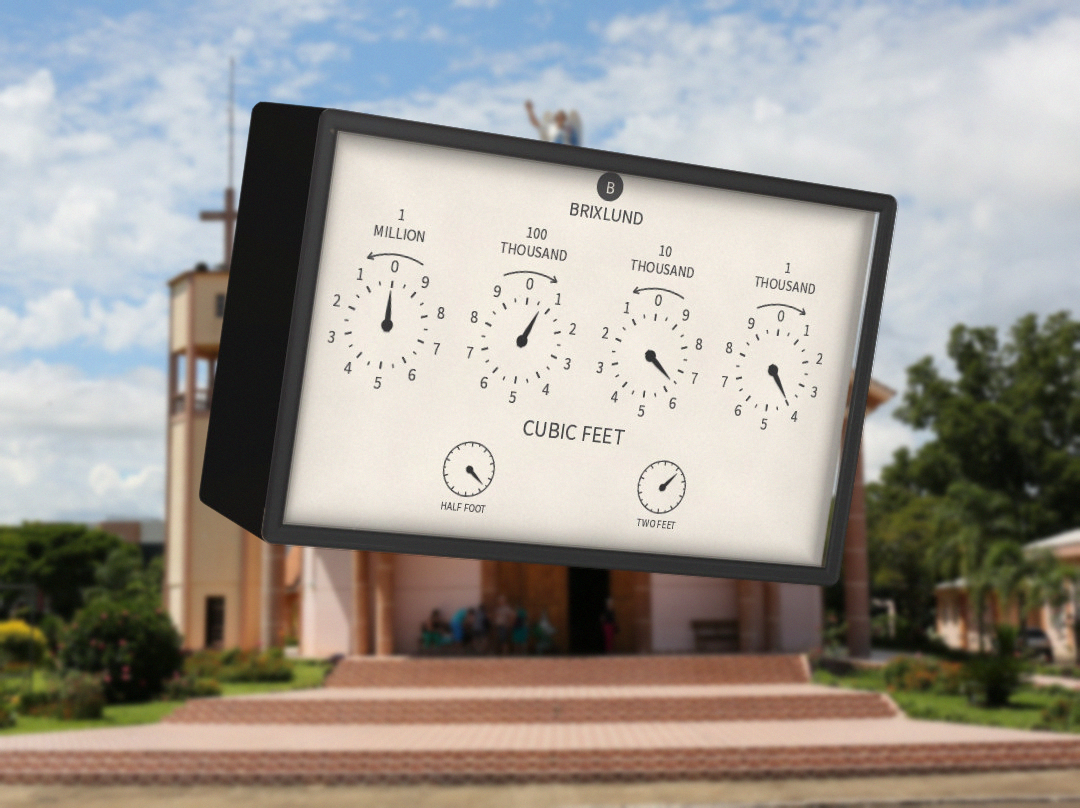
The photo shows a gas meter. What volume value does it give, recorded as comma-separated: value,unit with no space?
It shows 6400,ft³
